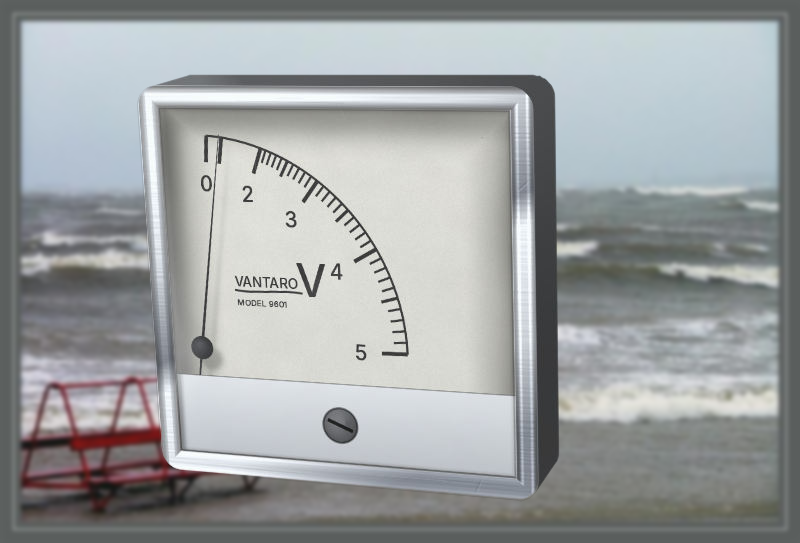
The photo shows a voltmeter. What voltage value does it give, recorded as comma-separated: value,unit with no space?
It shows 1,V
